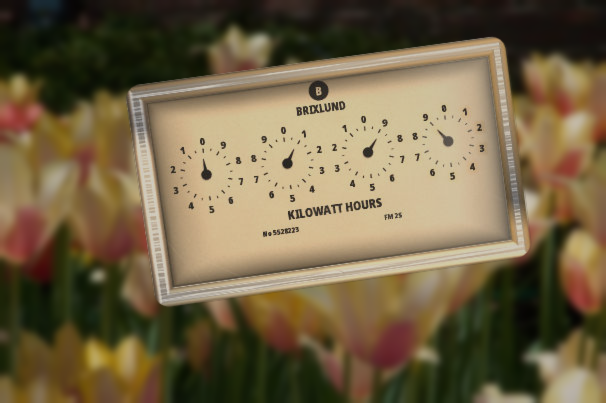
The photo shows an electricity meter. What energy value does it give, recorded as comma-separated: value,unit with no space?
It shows 89,kWh
